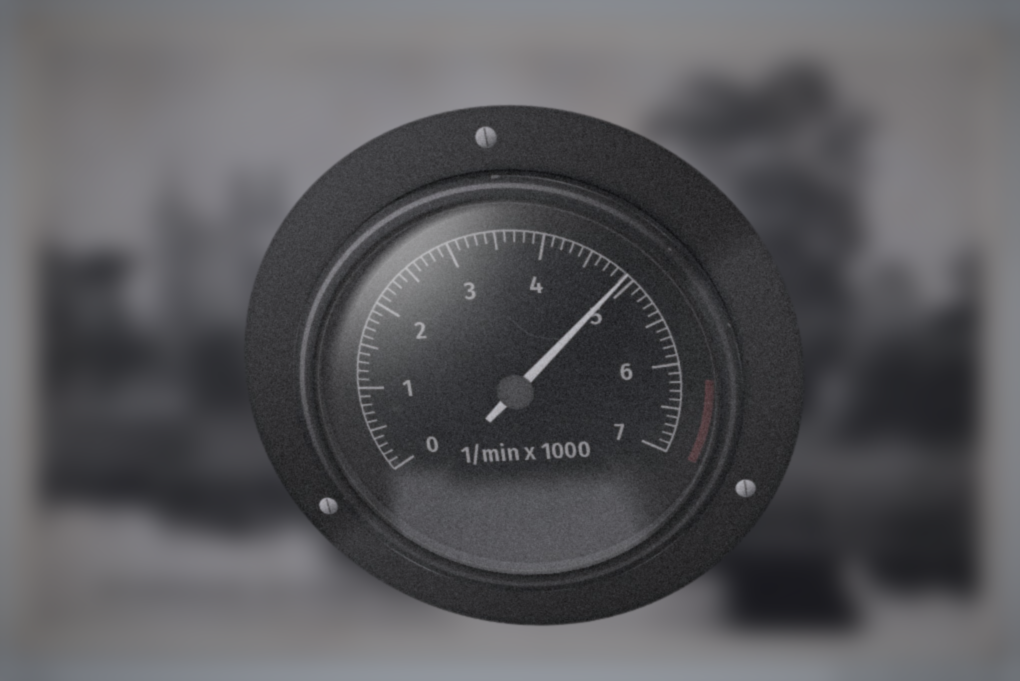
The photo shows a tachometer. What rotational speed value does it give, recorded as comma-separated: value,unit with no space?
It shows 4900,rpm
